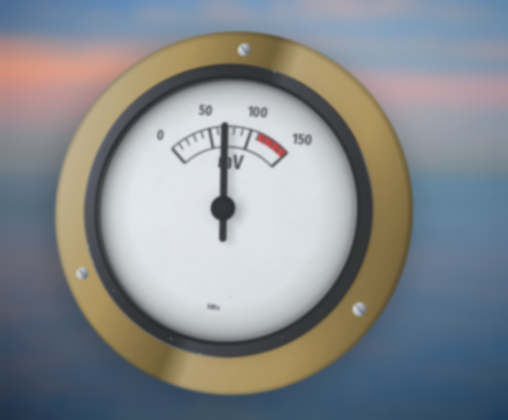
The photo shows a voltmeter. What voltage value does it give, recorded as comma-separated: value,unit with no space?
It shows 70,mV
